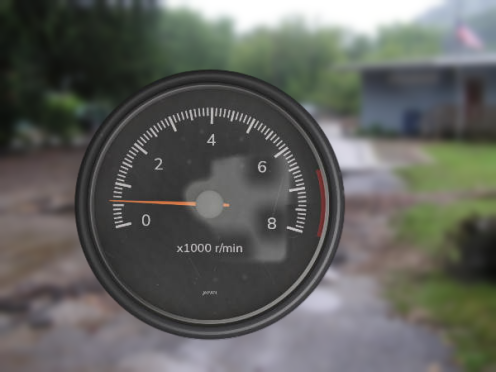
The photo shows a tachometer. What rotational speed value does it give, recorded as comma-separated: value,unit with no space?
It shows 600,rpm
